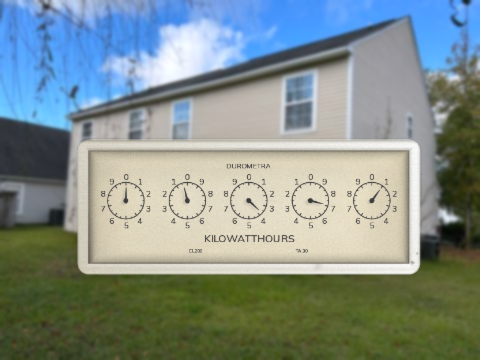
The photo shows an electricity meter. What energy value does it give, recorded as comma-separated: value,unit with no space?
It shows 371,kWh
